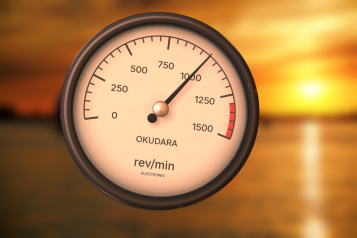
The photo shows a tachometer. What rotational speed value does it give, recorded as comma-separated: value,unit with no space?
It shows 1000,rpm
